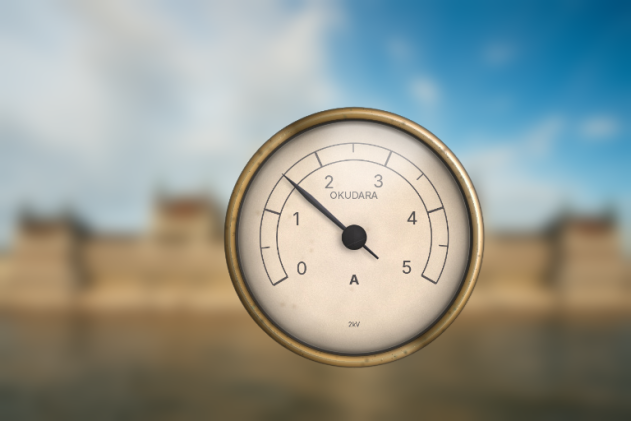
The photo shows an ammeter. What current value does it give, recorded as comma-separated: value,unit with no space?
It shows 1.5,A
